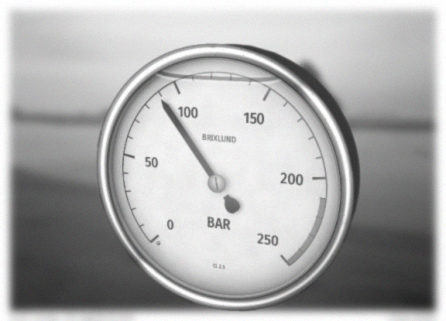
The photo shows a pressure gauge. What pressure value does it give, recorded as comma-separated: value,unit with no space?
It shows 90,bar
